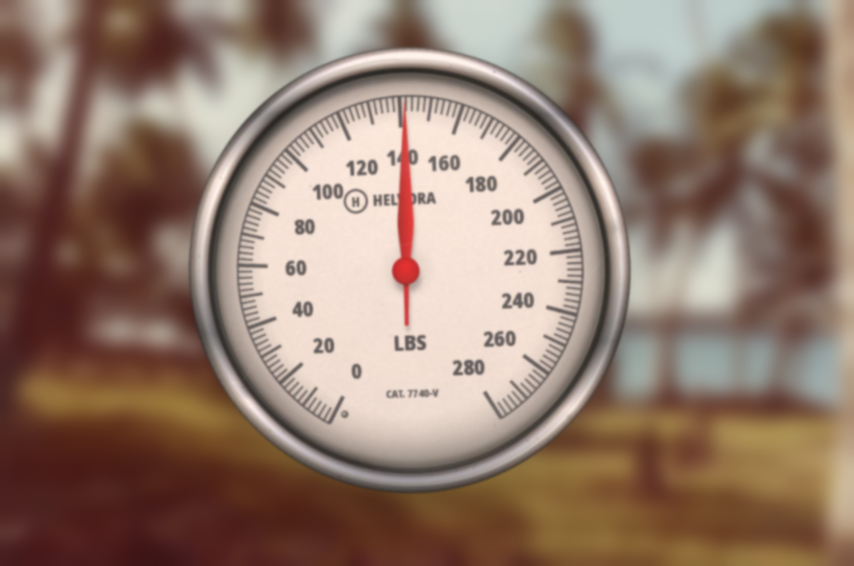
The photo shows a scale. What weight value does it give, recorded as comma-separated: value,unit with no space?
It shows 142,lb
